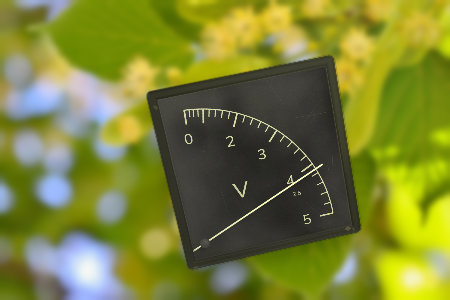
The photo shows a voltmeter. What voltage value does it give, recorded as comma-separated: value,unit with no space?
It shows 4.1,V
